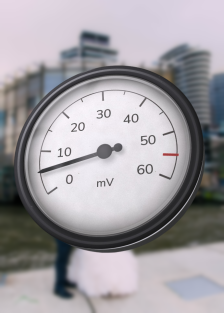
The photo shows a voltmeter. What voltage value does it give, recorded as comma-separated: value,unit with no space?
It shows 5,mV
